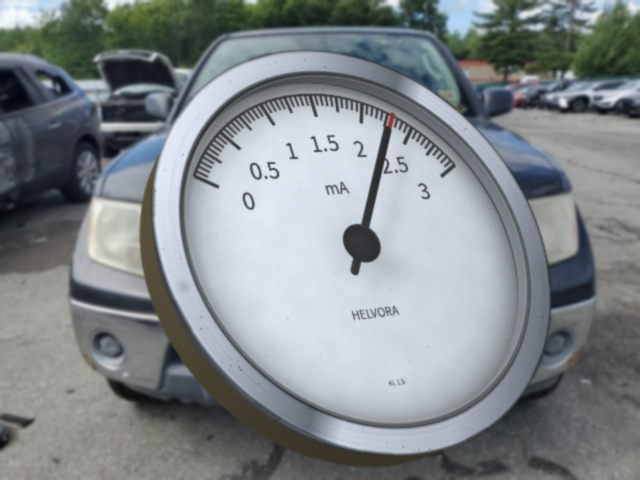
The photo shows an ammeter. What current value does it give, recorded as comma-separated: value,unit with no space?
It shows 2.25,mA
